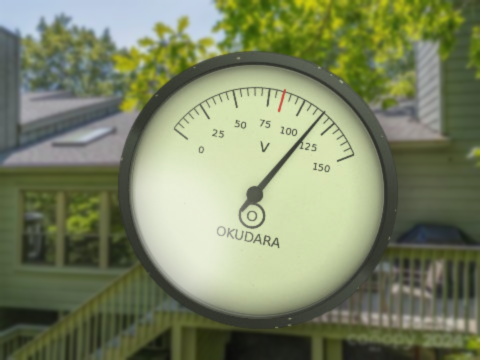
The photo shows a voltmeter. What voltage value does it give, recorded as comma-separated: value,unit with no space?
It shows 115,V
